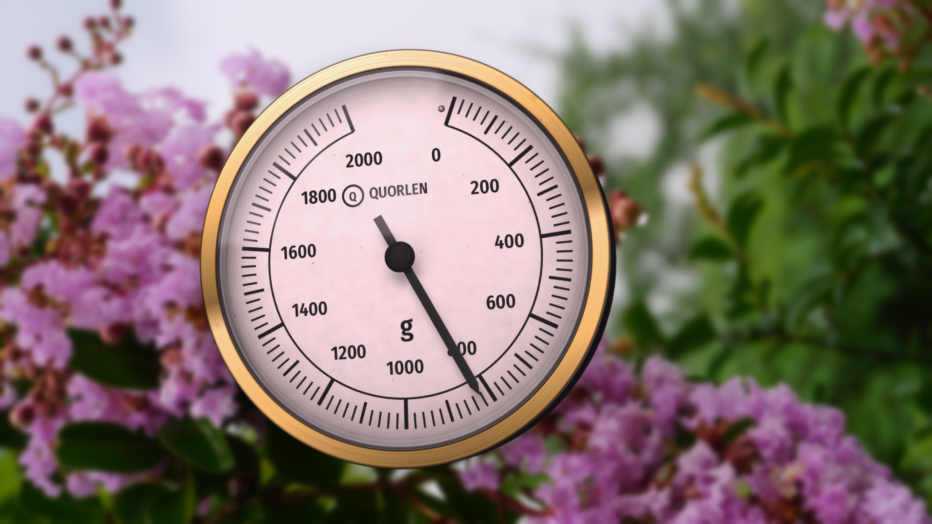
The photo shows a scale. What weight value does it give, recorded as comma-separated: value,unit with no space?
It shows 820,g
